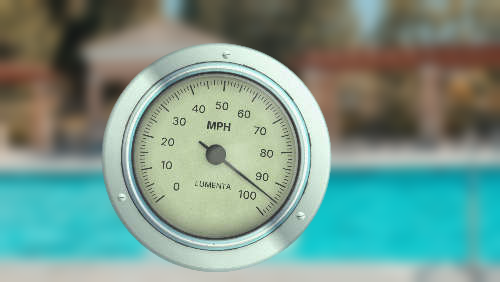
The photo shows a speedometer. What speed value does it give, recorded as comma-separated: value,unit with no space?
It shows 95,mph
